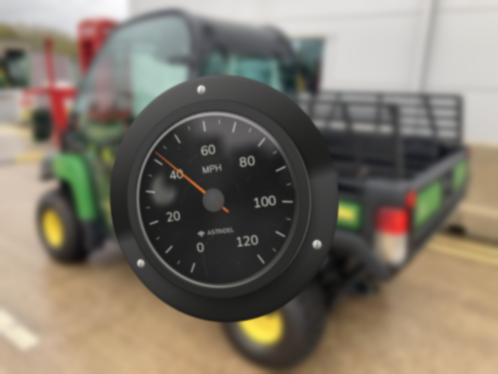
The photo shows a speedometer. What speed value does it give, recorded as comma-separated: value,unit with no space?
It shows 42.5,mph
